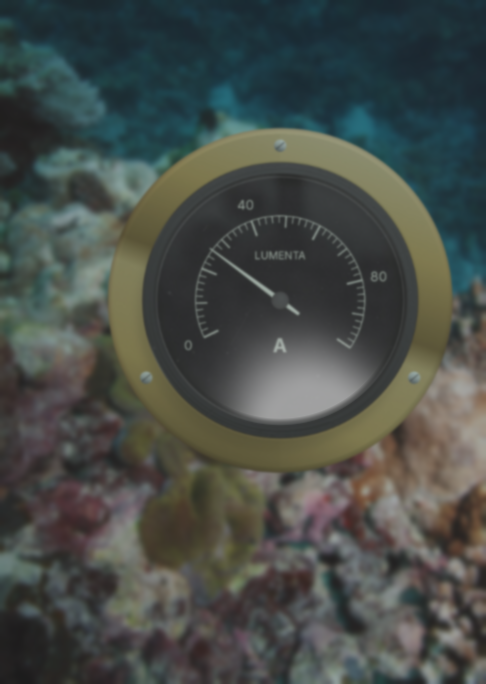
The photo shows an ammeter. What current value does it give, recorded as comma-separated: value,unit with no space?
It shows 26,A
